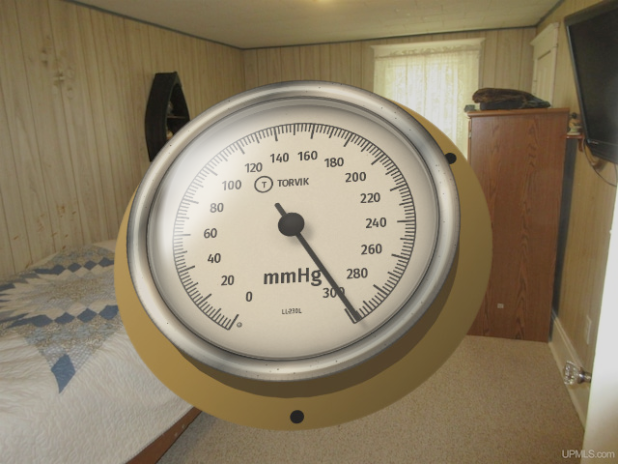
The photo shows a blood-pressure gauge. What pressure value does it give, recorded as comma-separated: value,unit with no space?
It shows 298,mmHg
